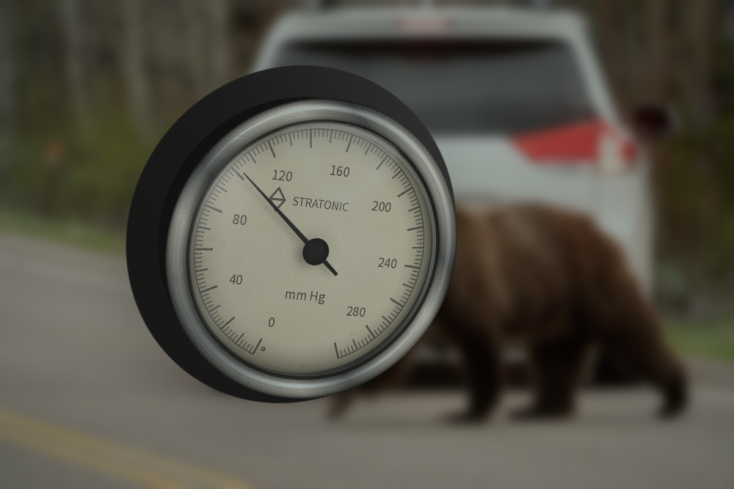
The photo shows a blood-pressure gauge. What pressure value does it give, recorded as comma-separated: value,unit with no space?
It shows 102,mmHg
